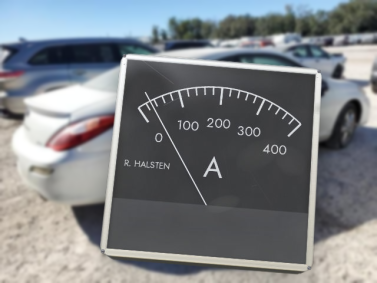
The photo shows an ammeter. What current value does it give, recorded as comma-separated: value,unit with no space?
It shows 30,A
